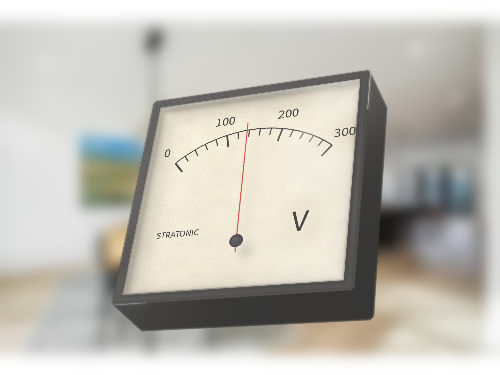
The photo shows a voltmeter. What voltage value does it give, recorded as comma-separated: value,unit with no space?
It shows 140,V
